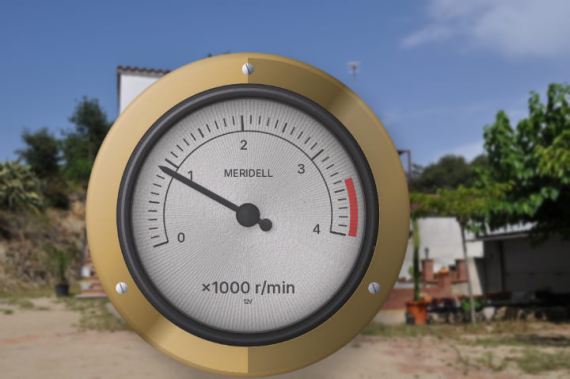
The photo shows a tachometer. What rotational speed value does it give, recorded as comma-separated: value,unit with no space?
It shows 900,rpm
